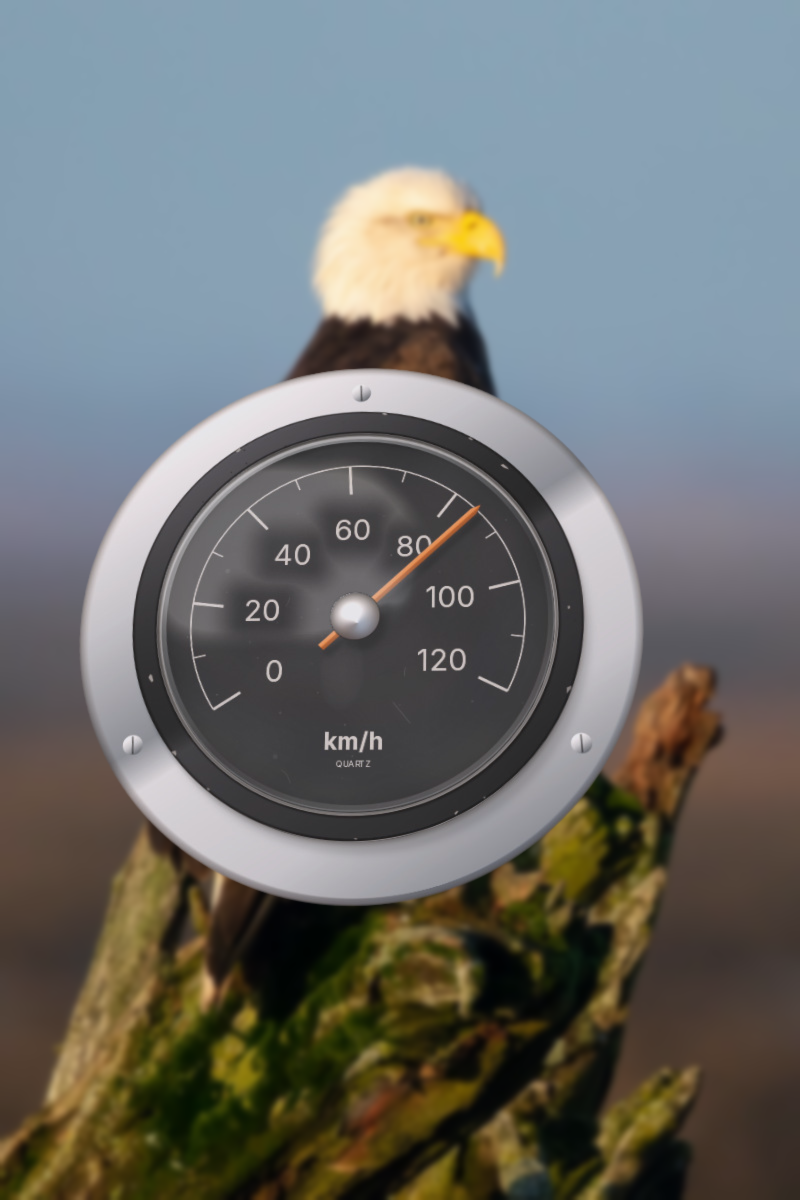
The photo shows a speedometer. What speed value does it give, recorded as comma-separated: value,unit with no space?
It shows 85,km/h
